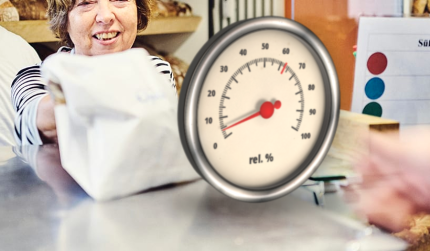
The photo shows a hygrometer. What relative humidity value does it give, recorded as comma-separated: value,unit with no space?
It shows 5,%
